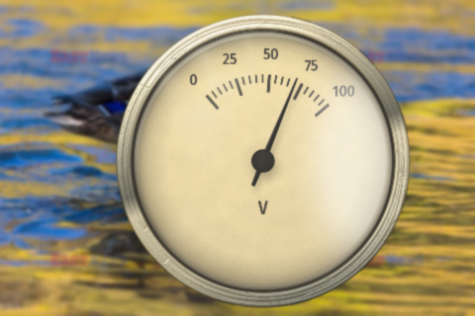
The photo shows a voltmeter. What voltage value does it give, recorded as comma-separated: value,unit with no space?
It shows 70,V
